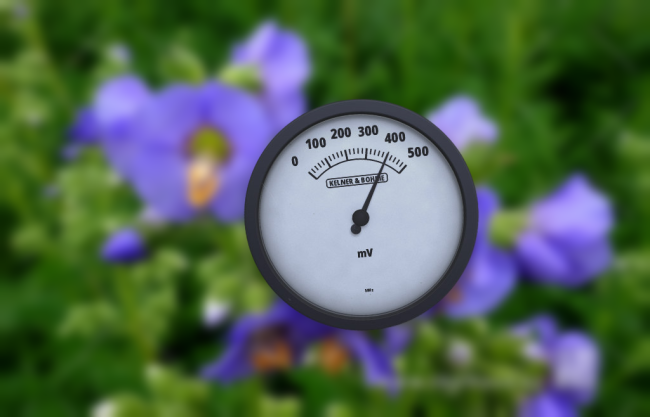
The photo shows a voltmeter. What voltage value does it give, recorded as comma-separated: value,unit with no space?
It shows 400,mV
